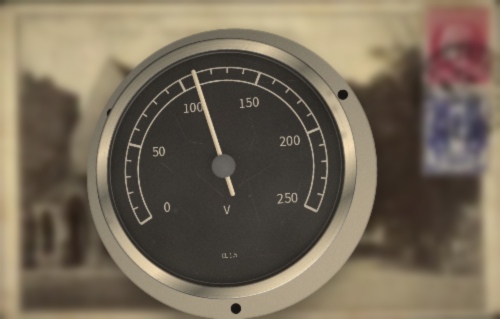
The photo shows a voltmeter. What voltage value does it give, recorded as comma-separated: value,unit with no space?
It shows 110,V
